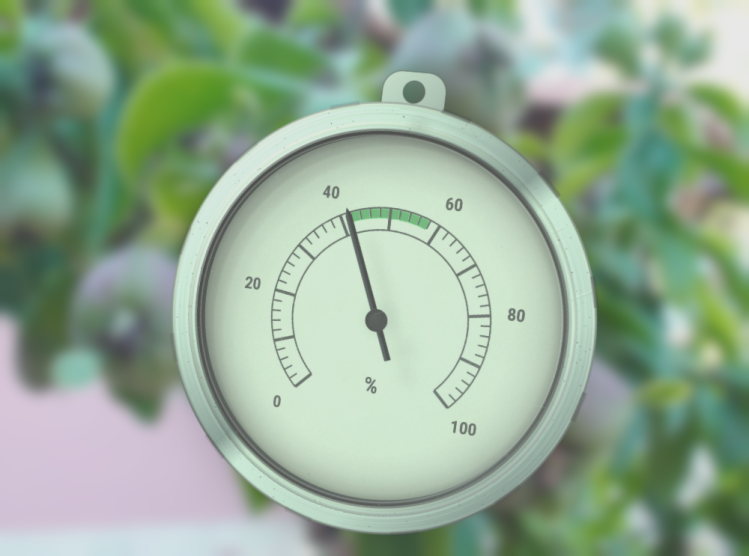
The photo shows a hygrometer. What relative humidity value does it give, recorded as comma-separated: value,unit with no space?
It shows 42,%
